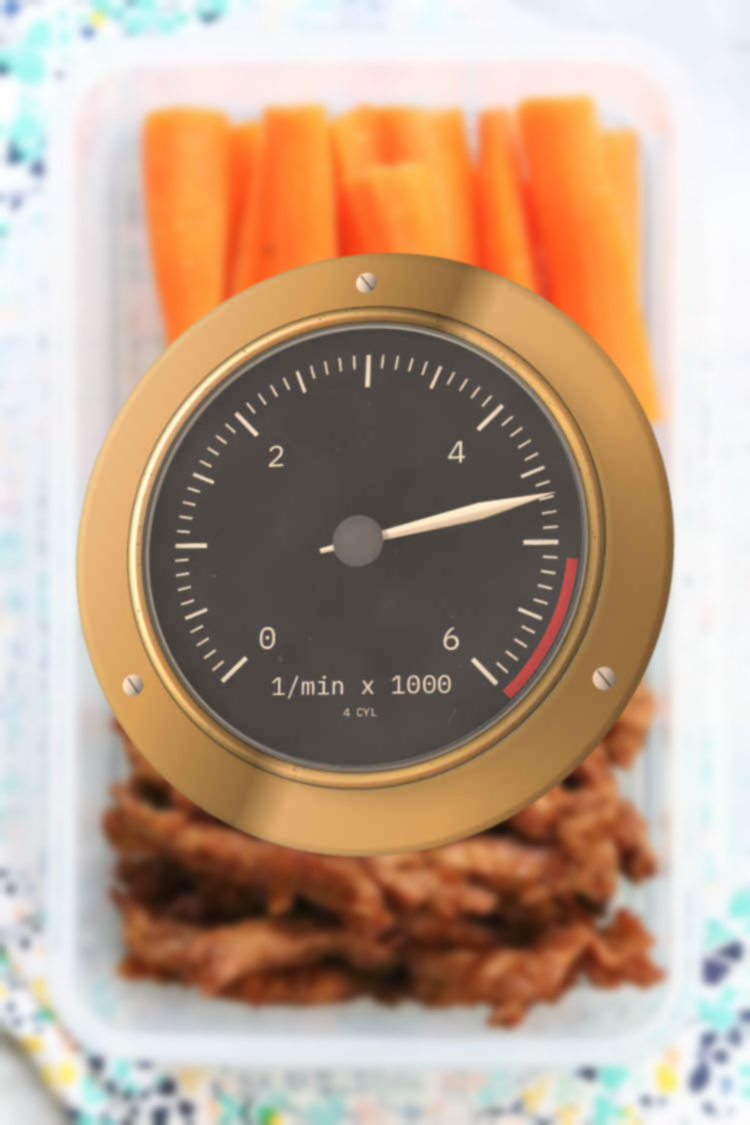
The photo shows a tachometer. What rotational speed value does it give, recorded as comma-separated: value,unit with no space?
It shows 4700,rpm
